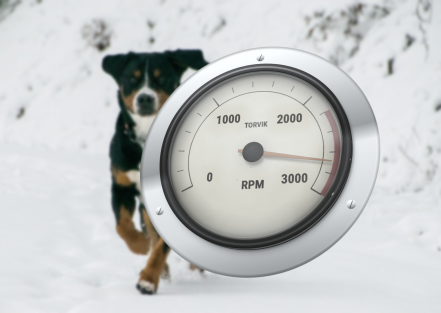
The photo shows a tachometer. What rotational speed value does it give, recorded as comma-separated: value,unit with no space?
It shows 2700,rpm
